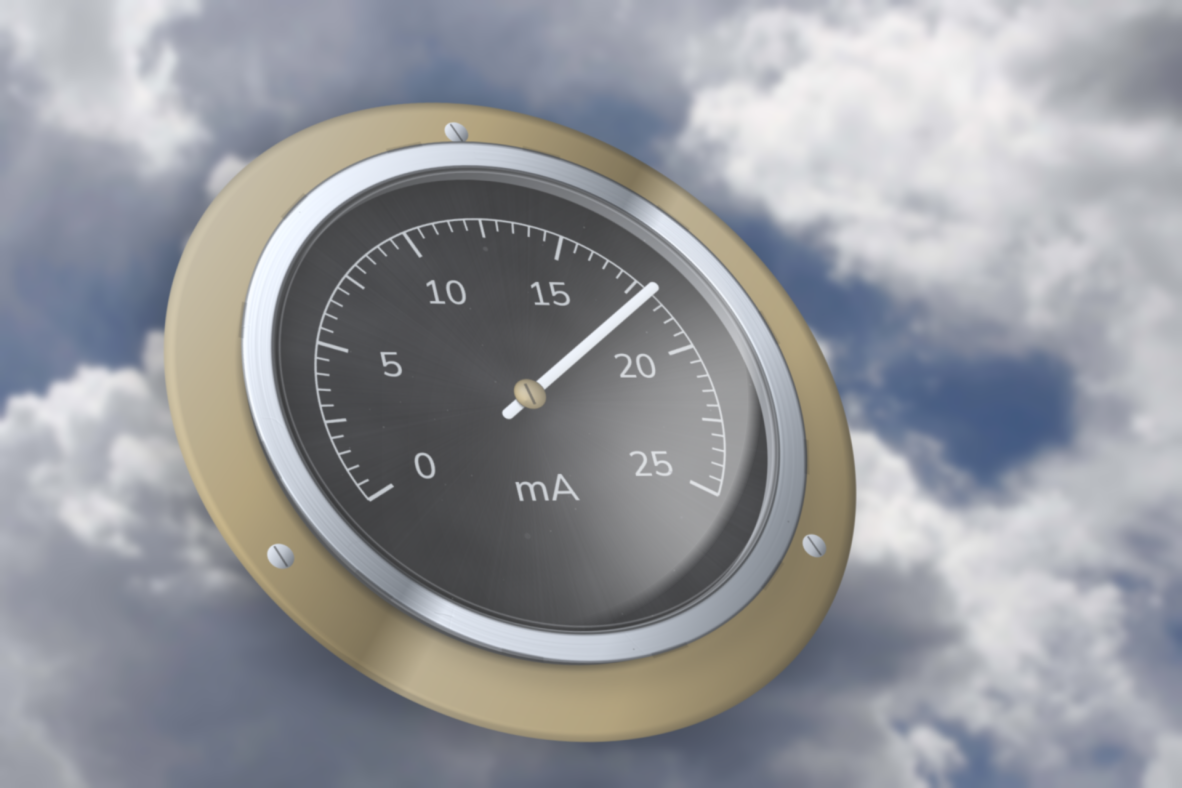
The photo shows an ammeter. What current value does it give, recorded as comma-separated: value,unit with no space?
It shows 18,mA
